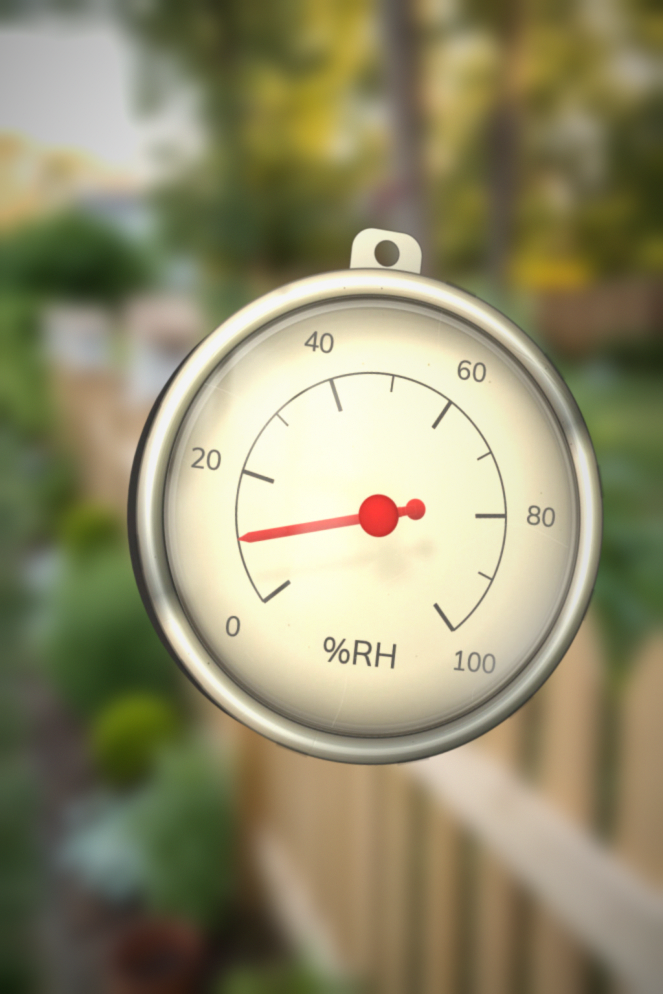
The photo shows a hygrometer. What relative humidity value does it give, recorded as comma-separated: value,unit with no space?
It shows 10,%
